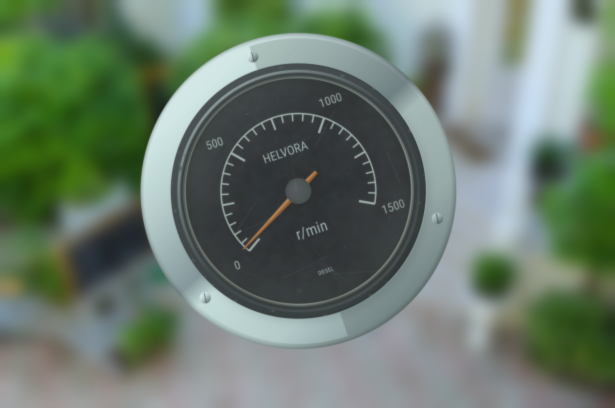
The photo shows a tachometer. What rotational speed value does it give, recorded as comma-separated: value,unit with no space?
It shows 25,rpm
